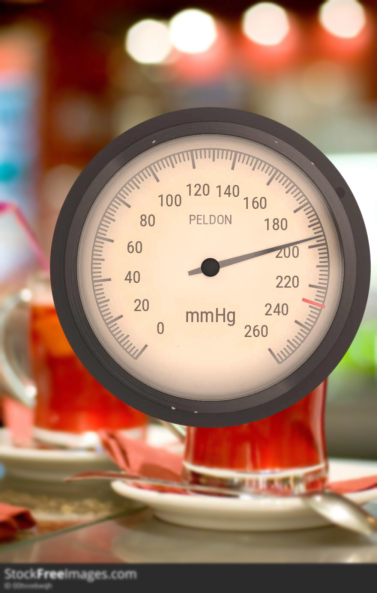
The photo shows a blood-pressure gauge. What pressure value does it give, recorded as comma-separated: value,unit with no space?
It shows 196,mmHg
